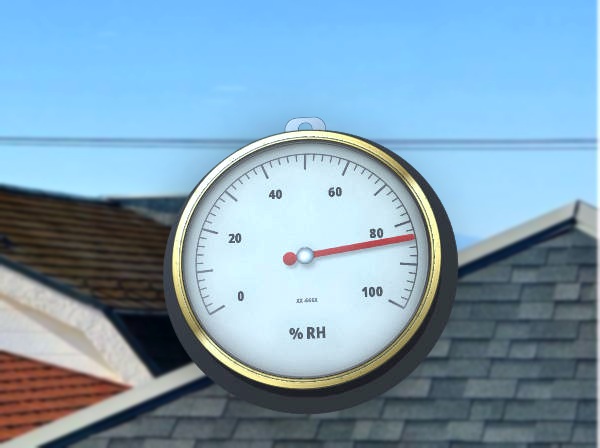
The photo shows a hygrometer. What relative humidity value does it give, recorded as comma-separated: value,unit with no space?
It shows 84,%
